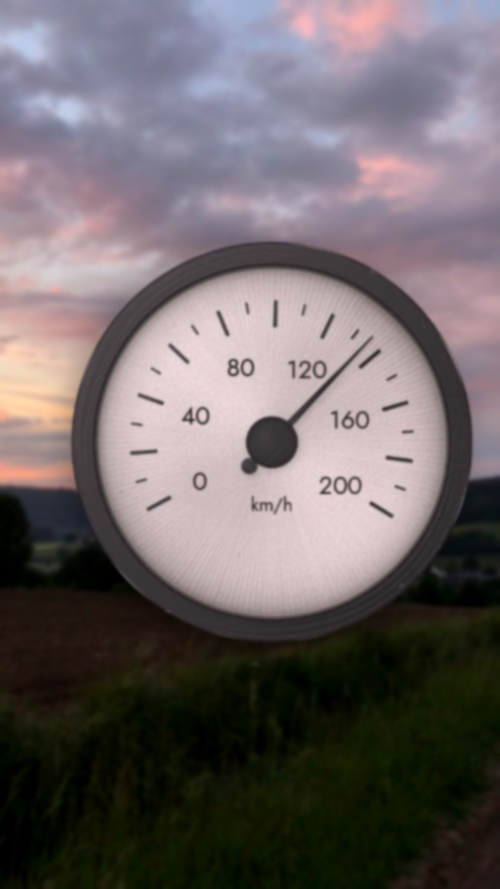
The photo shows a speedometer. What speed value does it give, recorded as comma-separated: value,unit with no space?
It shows 135,km/h
